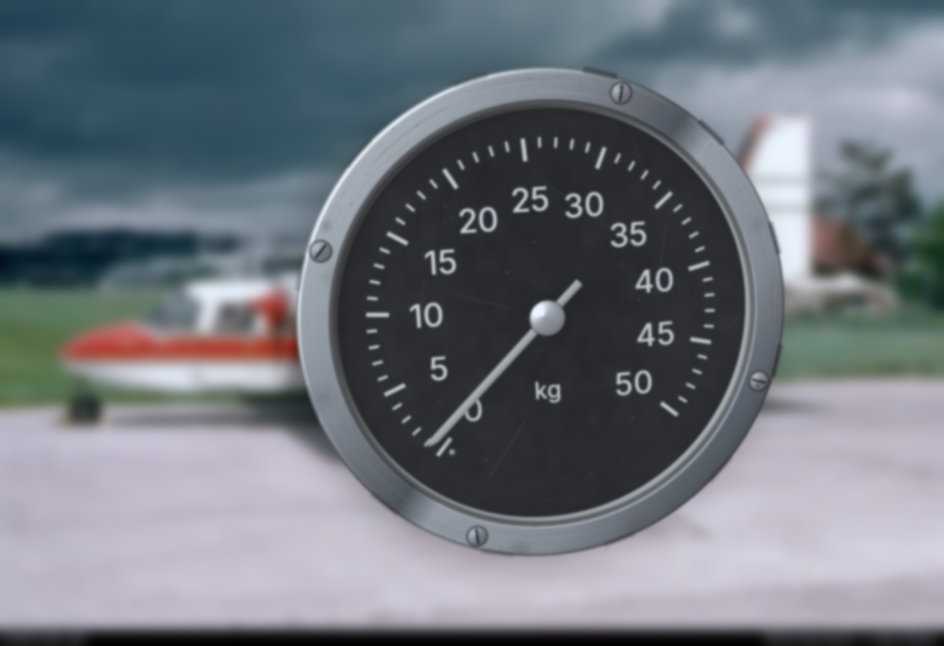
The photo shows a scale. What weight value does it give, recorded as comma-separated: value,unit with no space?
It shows 1,kg
